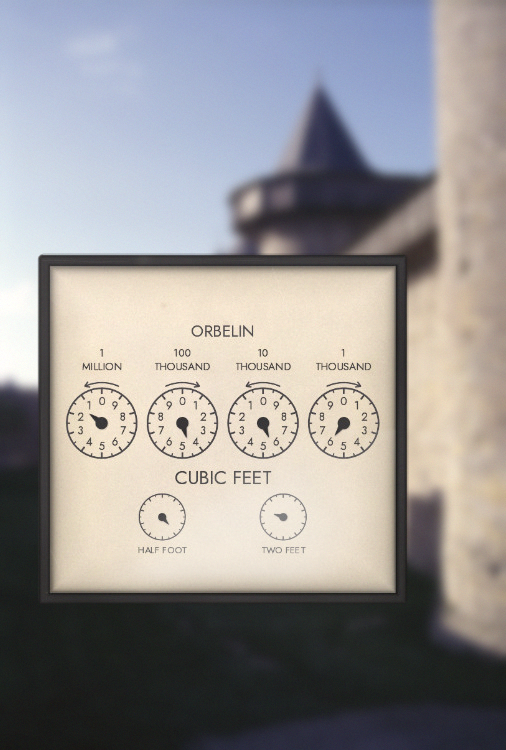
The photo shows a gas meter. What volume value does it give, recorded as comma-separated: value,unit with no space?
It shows 145600,ft³
